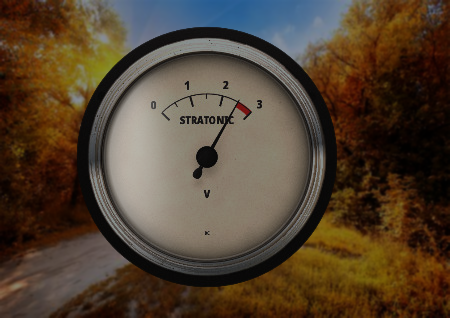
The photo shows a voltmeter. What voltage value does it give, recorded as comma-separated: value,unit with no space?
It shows 2.5,V
